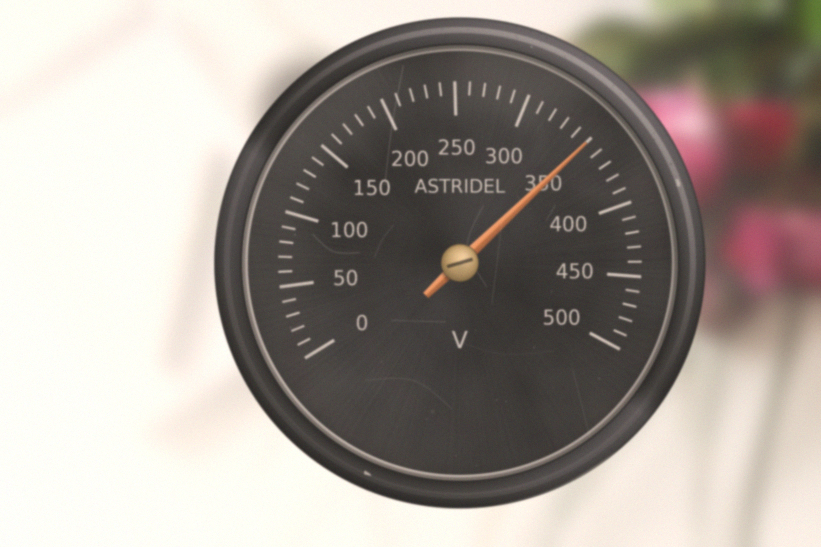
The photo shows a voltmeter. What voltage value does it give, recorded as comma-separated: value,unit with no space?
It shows 350,V
